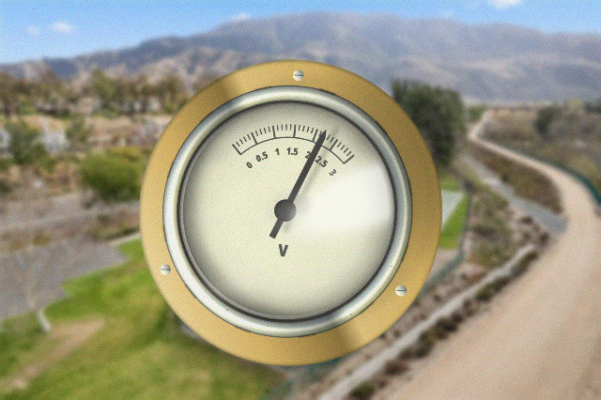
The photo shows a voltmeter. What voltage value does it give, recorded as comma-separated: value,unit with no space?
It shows 2.2,V
